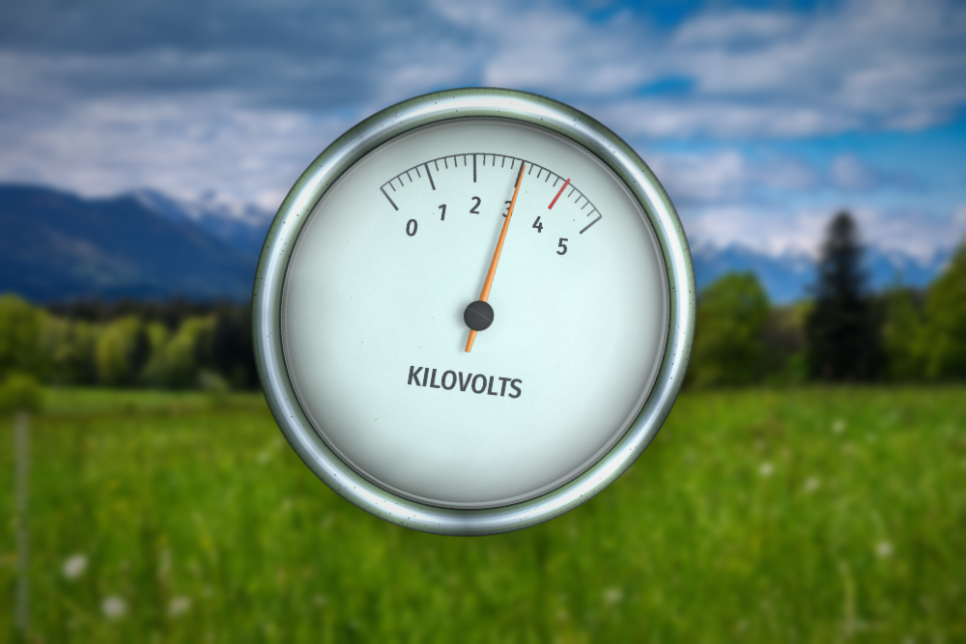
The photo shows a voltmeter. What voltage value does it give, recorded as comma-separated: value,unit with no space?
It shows 3,kV
